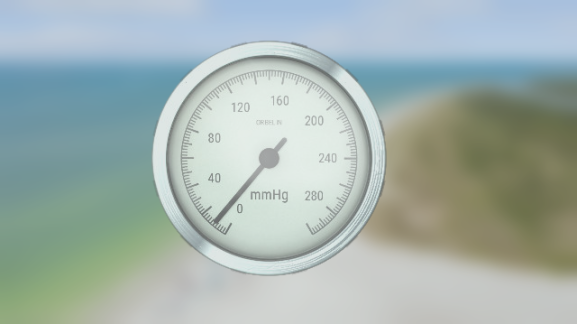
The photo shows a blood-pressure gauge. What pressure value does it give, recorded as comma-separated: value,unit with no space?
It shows 10,mmHg
